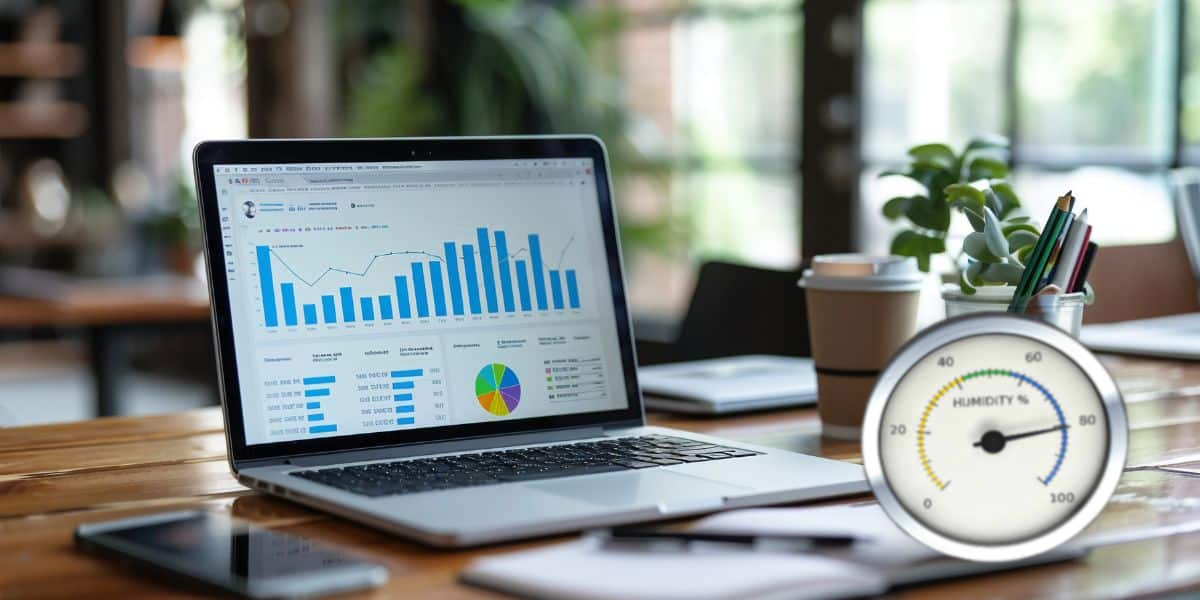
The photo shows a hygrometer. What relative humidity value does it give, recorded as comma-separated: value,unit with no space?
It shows 80,%
